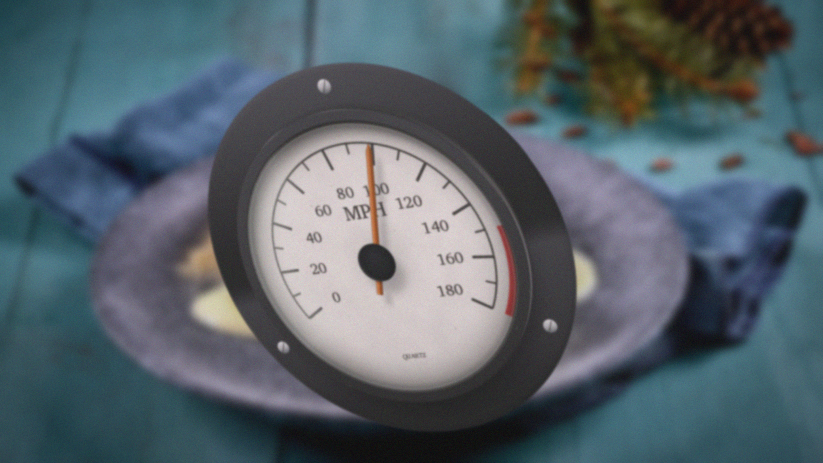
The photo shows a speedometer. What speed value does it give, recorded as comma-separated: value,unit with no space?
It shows 100,mph
